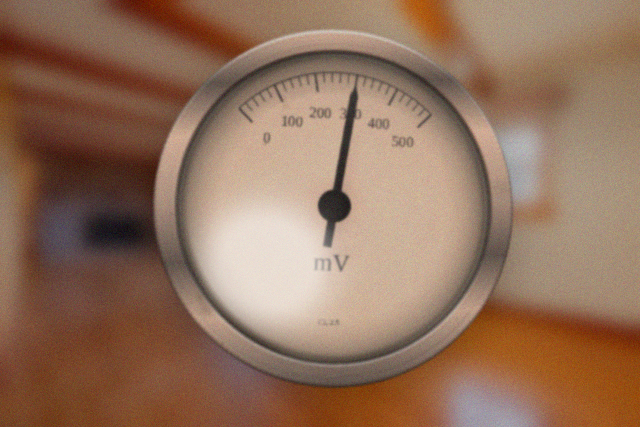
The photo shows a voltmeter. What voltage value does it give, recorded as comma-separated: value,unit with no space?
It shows 300,mV
